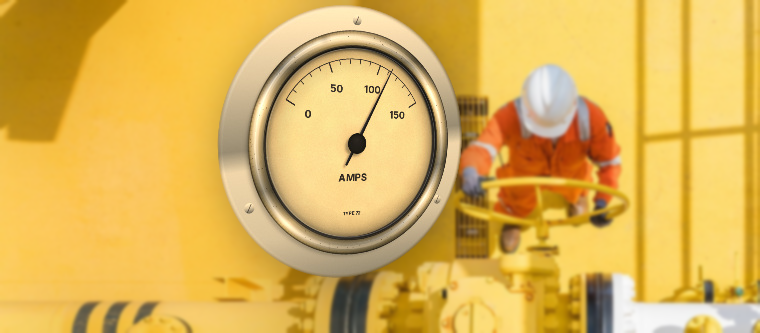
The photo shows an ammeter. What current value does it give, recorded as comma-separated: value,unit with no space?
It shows 110,A
